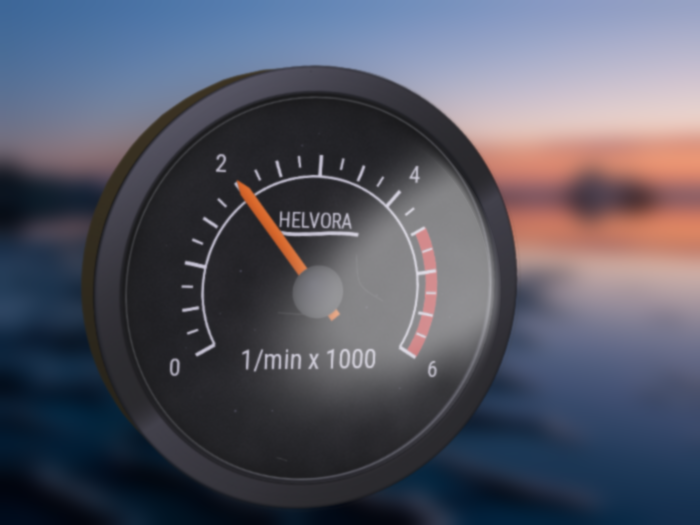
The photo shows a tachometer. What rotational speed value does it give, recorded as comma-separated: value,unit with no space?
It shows 2000,rpm
